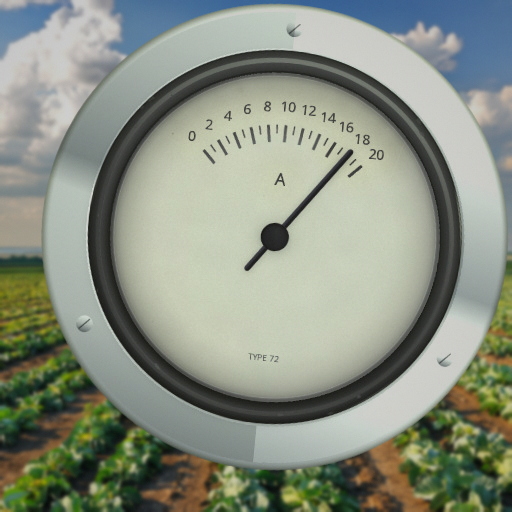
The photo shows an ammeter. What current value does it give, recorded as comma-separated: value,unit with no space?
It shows 18,A
